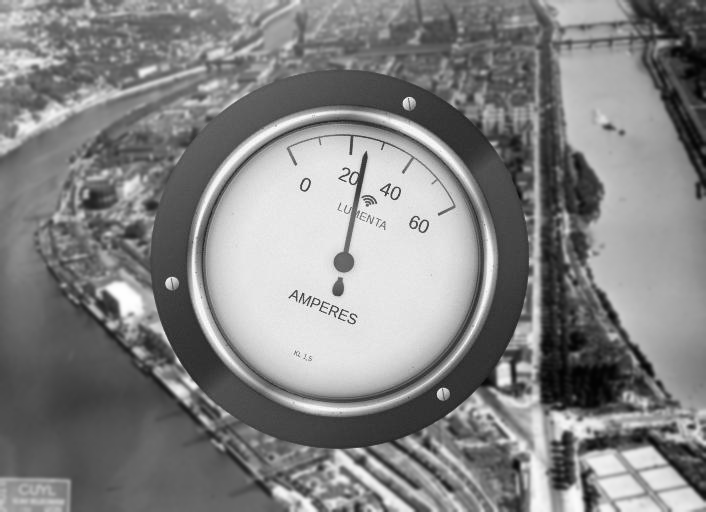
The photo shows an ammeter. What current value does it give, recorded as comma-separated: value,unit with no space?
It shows 25,A
